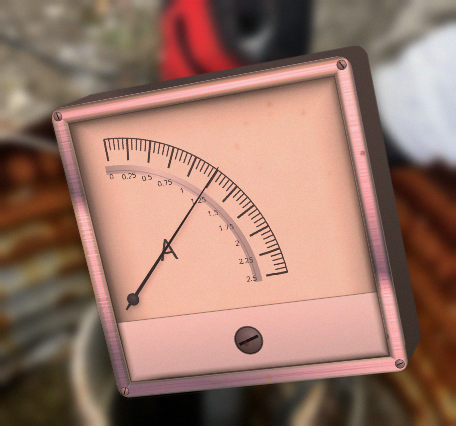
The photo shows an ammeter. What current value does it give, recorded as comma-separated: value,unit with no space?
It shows 1.25,A
